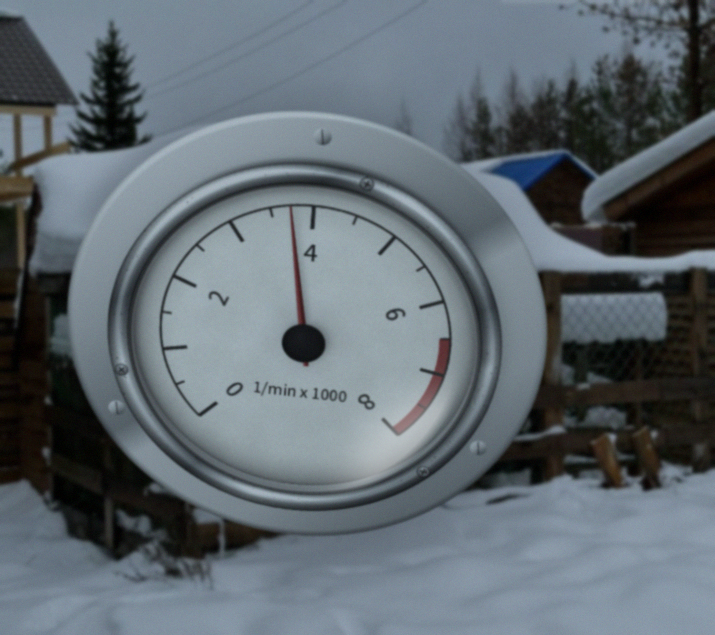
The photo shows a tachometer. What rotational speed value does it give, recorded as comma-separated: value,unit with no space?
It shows 3750,rpm
